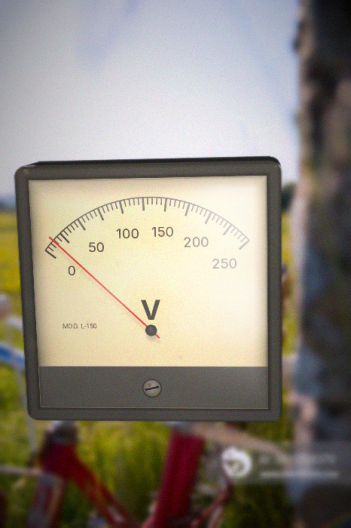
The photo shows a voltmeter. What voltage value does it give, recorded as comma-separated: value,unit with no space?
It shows 15,V
